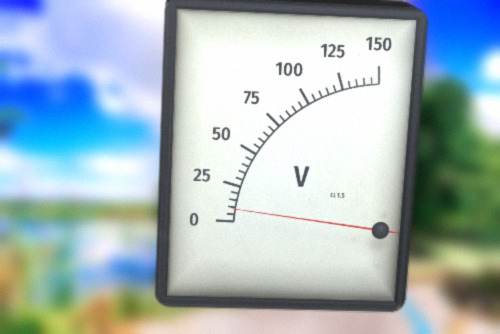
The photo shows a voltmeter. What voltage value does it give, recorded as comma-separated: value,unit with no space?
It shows 10,V
